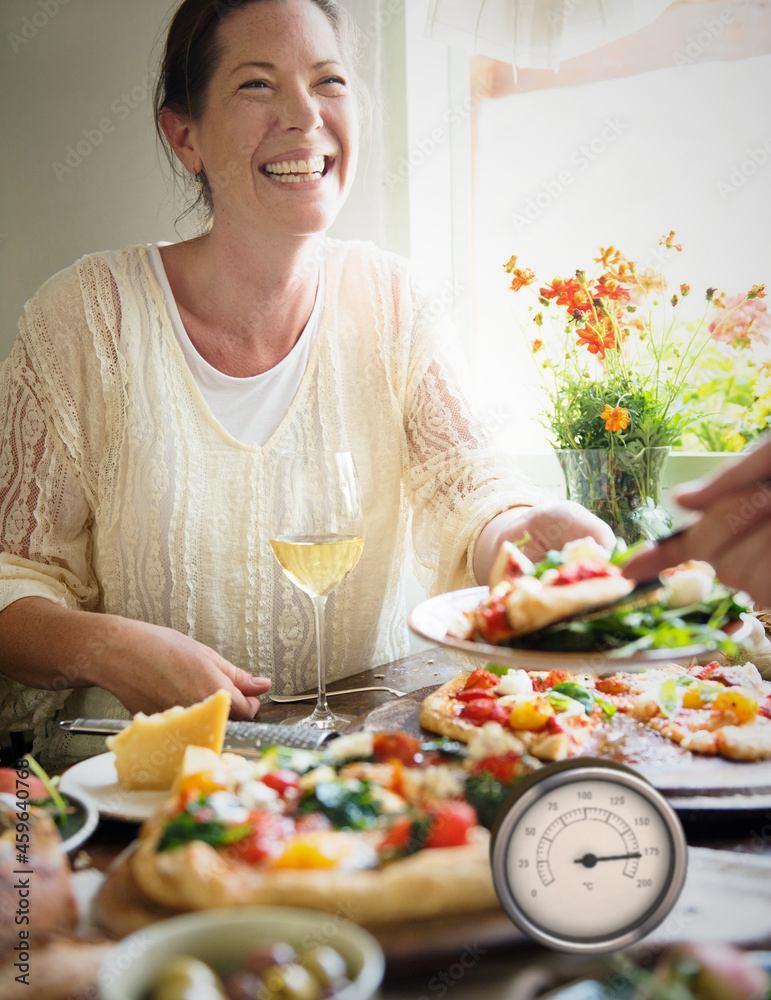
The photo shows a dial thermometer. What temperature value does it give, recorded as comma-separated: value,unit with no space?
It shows 175,°C
